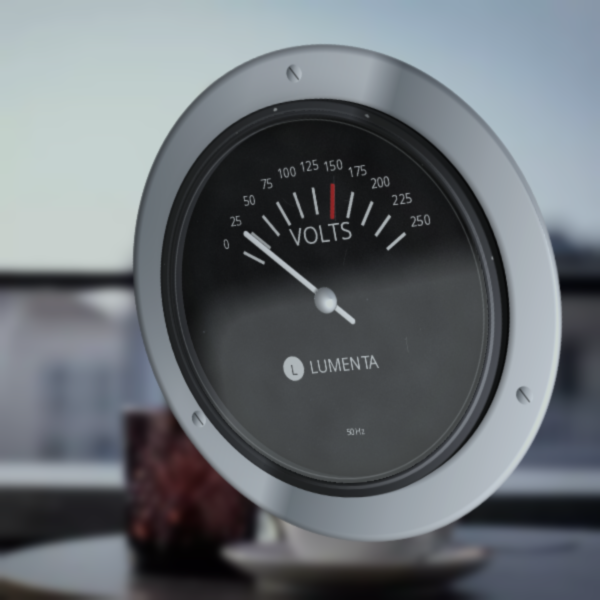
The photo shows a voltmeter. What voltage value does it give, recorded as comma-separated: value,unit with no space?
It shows 25,V
